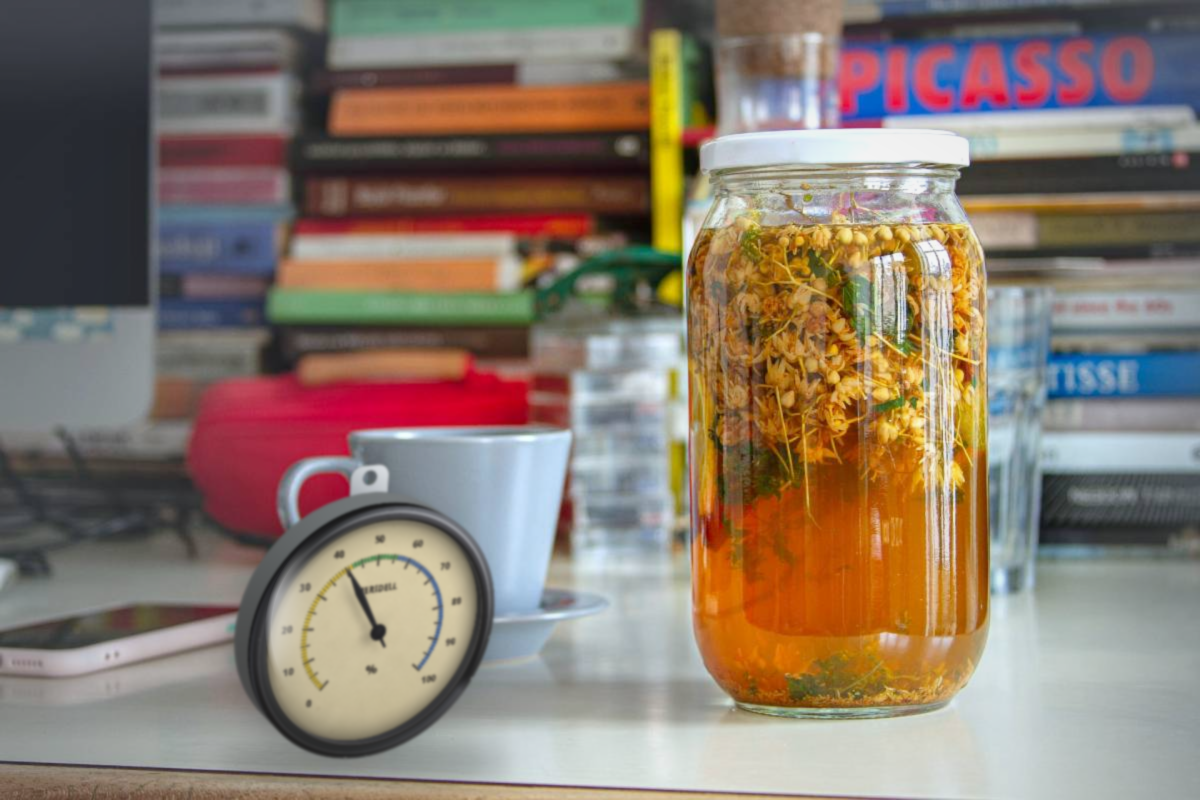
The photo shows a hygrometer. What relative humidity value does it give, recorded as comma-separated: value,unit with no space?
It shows 40,%
